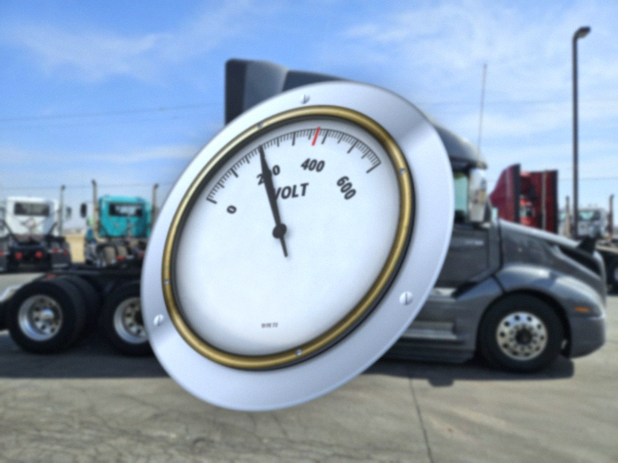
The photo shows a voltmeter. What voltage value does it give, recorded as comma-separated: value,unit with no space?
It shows 200,V
